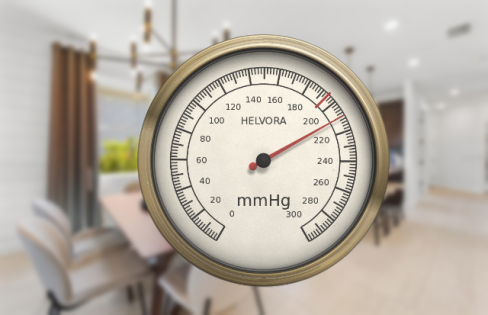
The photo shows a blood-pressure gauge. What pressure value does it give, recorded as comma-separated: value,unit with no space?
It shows 210,mmHg
